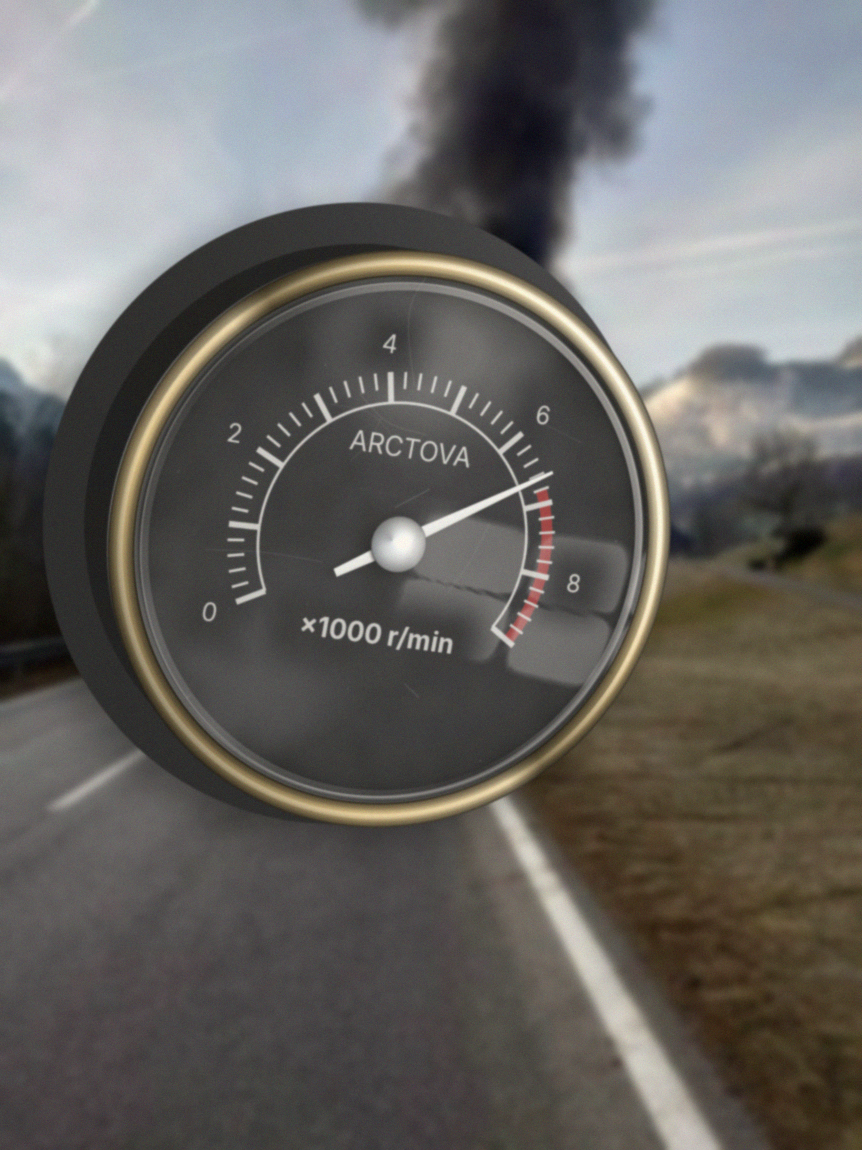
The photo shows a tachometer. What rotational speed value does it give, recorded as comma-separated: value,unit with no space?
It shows 6600,rpm
